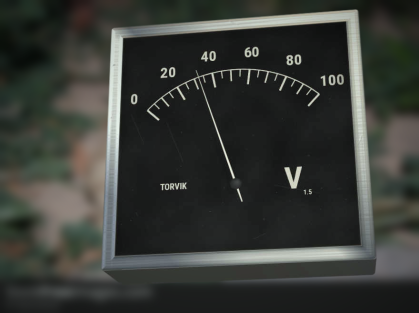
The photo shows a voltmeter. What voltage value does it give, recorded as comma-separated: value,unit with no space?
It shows 32.5,V
